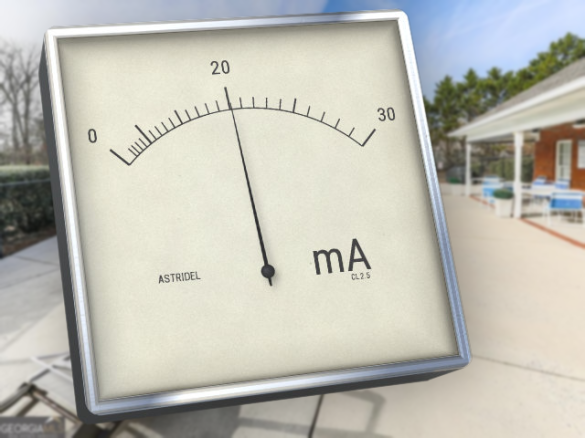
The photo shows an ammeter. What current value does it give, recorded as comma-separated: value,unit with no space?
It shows 20,mA
